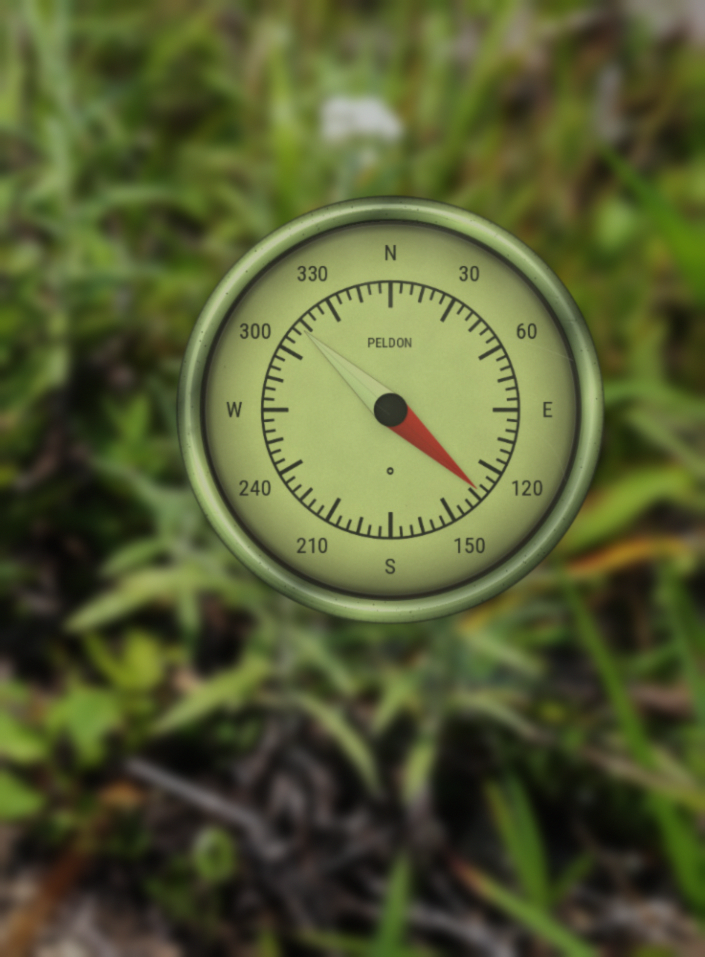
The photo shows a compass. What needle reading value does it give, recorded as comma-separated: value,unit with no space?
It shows 132.5,°
